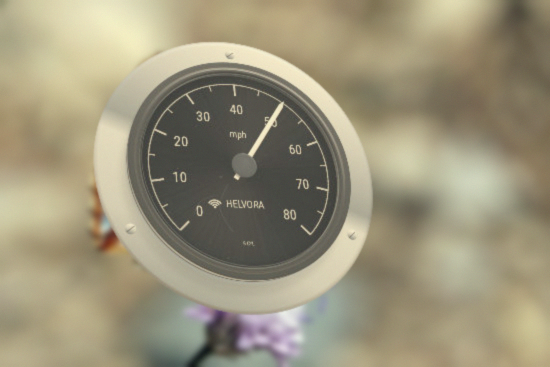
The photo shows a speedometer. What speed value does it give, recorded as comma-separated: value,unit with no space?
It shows 50,mph
